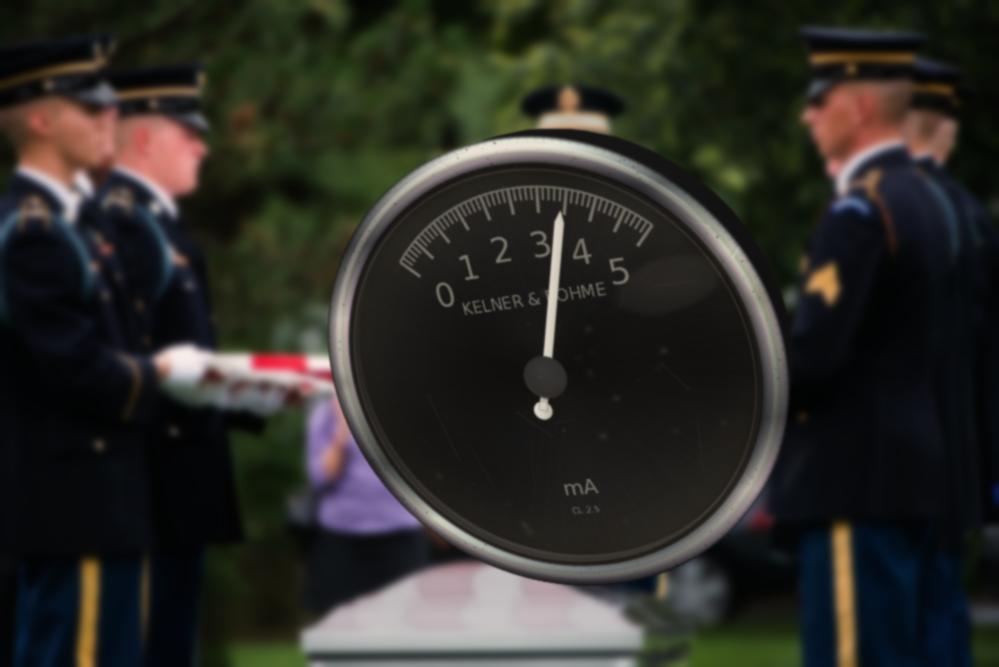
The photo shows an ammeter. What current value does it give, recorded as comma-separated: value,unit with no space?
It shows 3.5,mA
